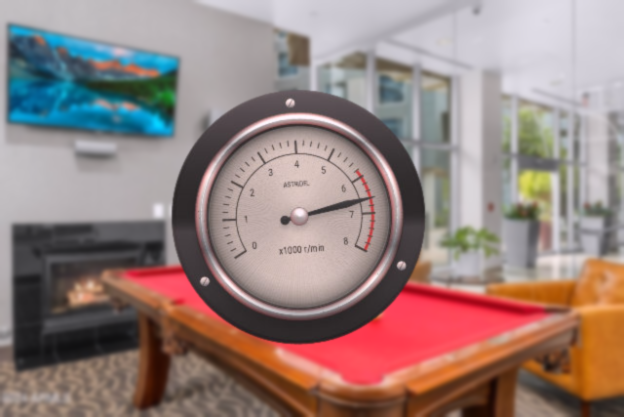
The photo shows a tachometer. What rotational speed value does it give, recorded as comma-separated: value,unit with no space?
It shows 6600,rpm
